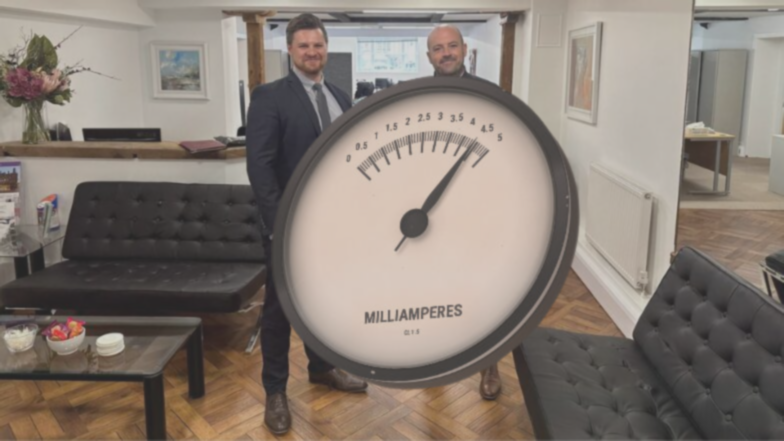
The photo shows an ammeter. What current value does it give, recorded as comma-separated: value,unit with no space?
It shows 4.5,mA
